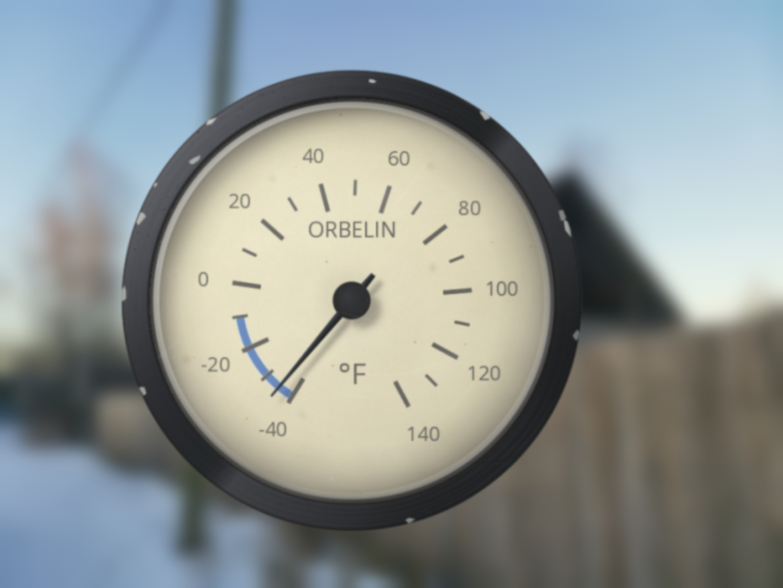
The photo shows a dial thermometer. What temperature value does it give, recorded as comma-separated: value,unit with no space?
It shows -35,°F
